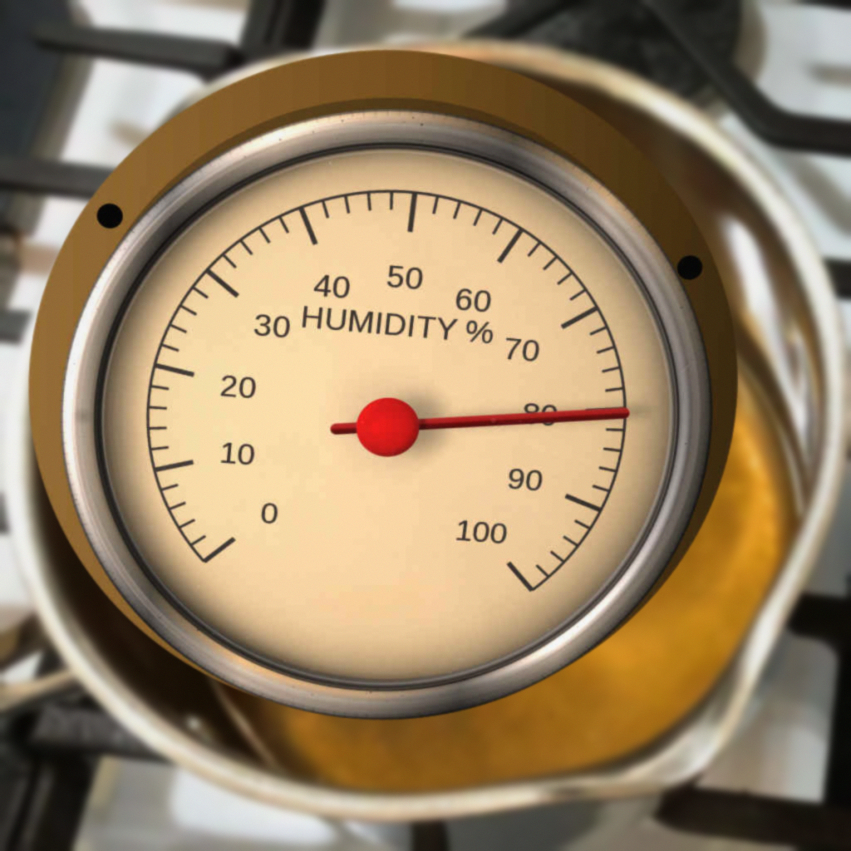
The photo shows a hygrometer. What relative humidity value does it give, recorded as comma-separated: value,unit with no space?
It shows 80,%
